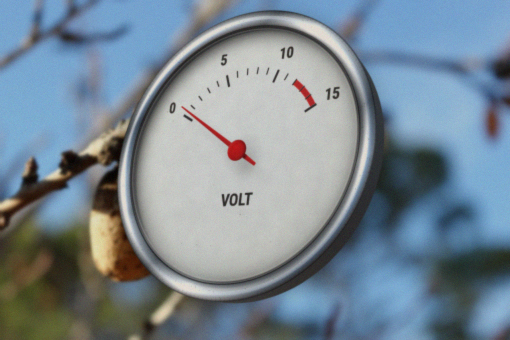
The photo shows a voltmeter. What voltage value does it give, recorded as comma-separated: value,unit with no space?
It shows 0.5,V
